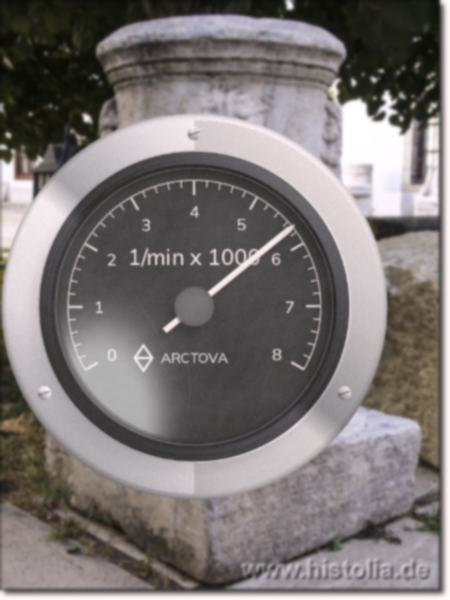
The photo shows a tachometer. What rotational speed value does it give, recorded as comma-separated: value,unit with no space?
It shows 5700,rpm
